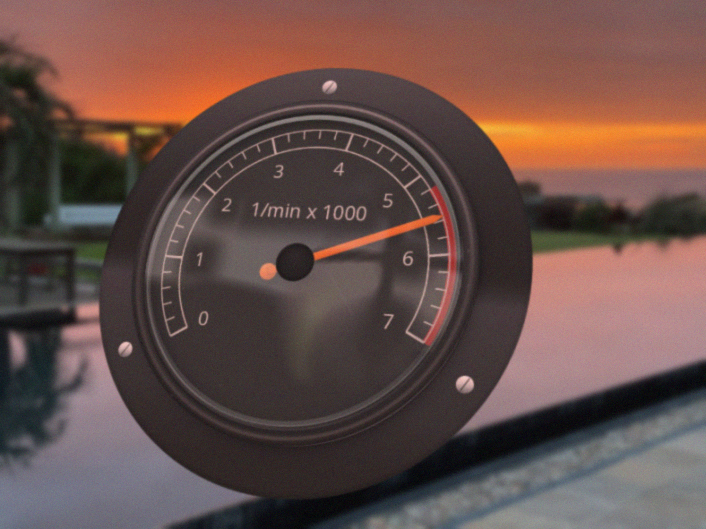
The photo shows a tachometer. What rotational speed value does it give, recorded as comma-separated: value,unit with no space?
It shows 5600,rpm
